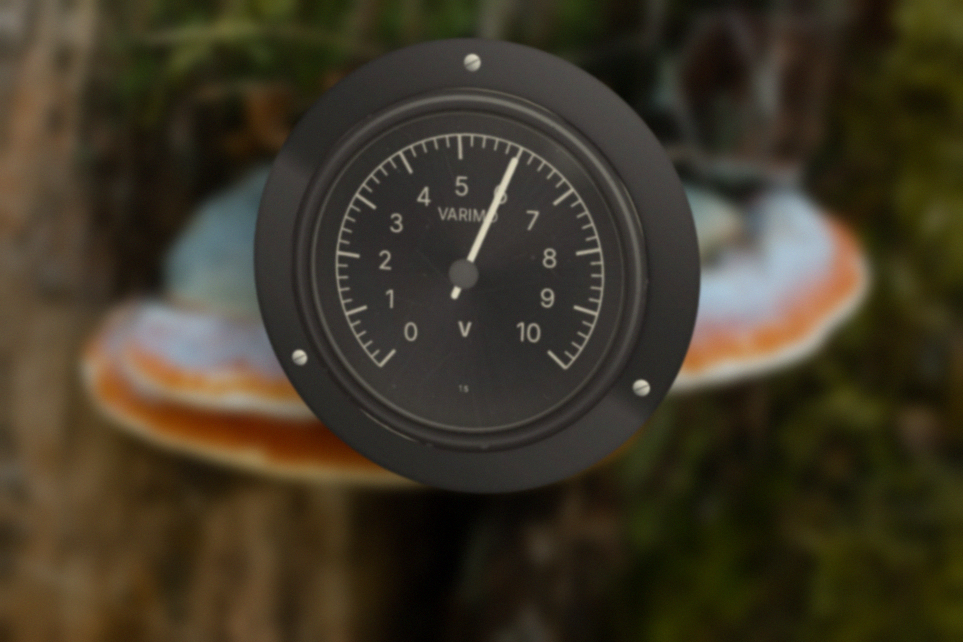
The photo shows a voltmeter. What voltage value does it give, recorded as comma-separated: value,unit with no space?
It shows 6,V
